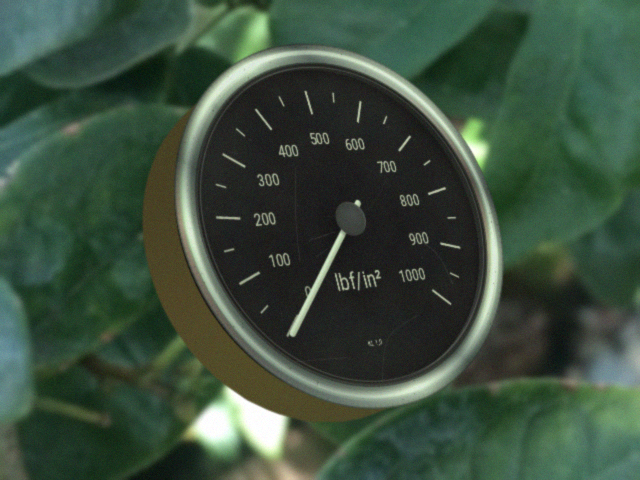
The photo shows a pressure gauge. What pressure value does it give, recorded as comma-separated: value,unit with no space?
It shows 0,psi
